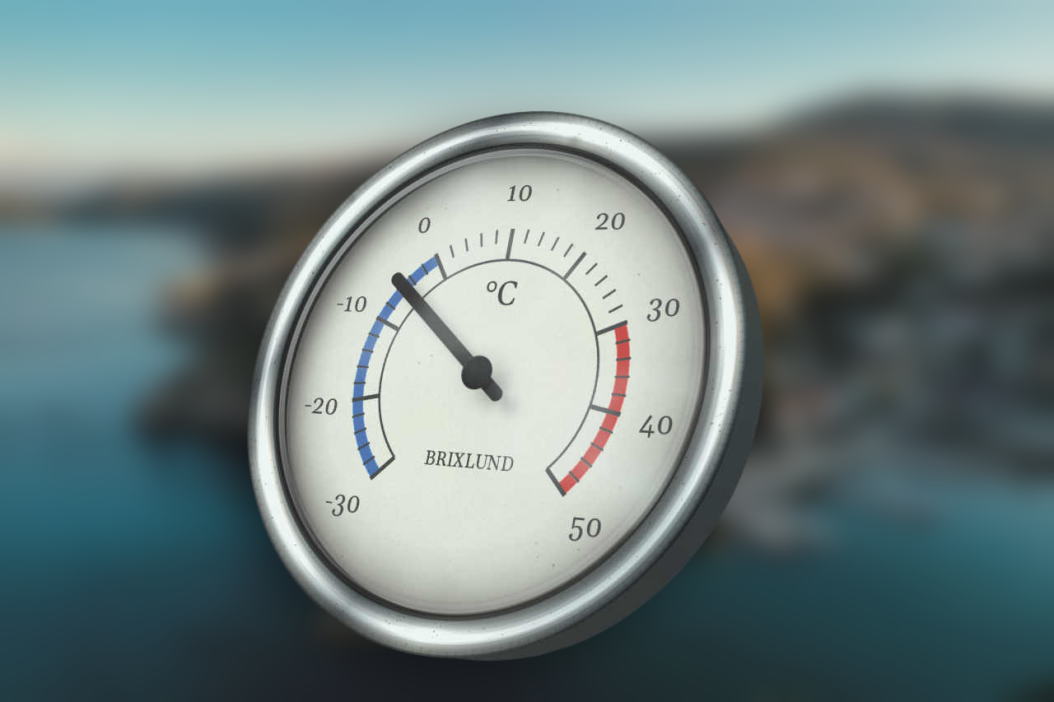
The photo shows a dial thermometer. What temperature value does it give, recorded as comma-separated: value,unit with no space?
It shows -5,°C
